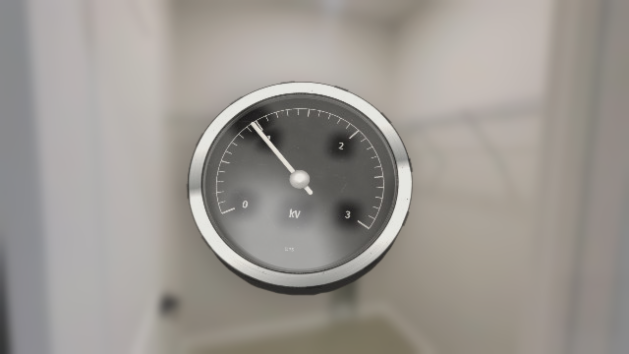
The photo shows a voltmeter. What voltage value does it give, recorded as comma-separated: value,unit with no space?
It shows 0.95,kV
